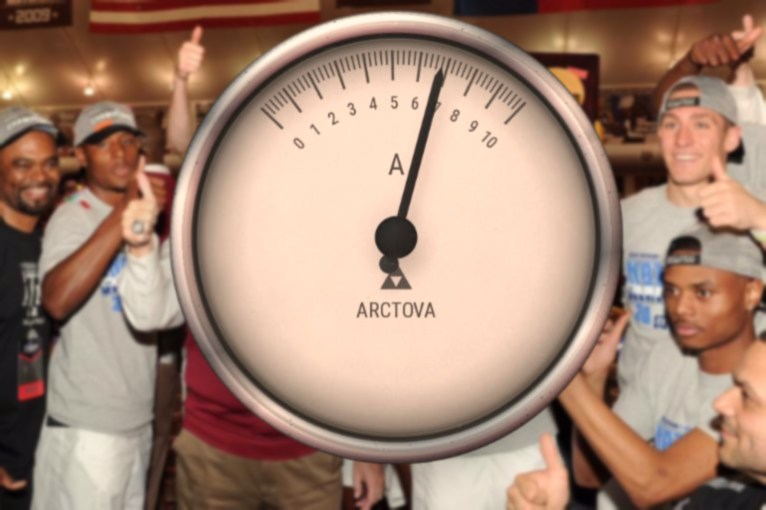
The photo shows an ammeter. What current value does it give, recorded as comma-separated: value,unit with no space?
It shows 6.8,A
